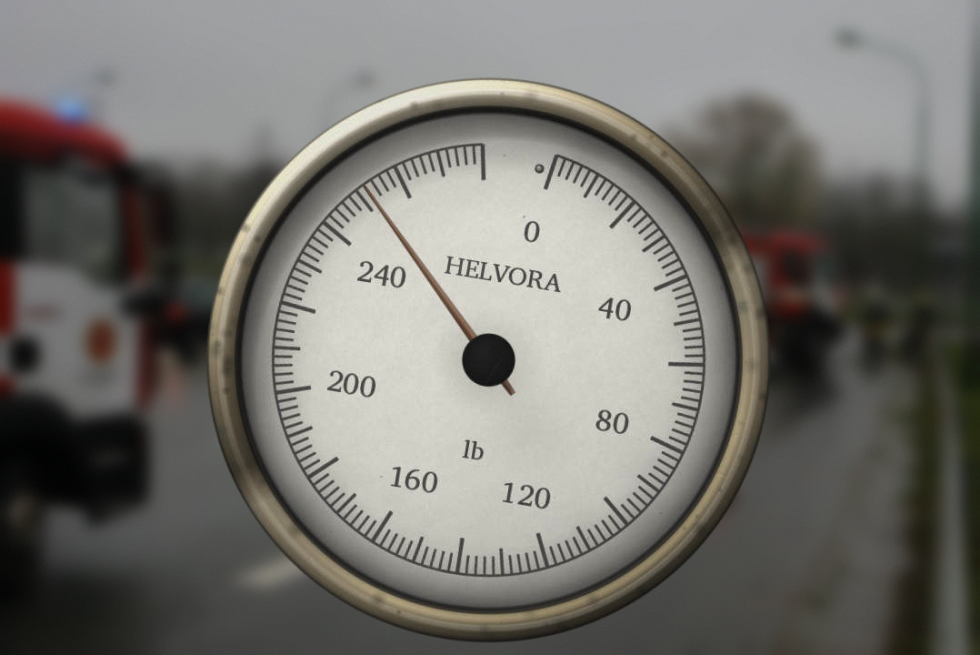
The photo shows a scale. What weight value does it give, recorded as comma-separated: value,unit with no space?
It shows 252,lb
